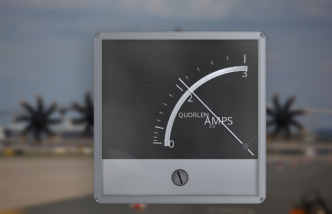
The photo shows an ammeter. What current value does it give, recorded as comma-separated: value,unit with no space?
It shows 2.1,A
